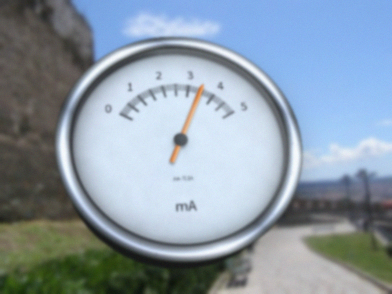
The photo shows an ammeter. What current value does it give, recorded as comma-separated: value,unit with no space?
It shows 3.5,mA
